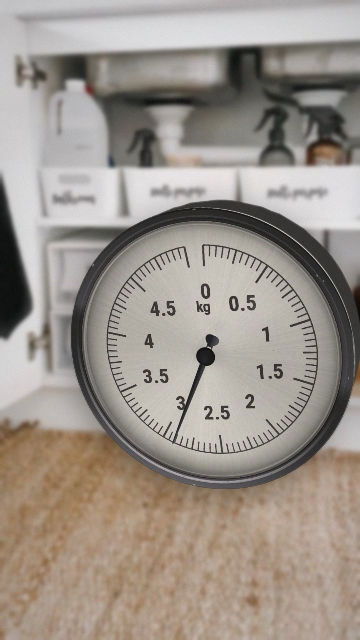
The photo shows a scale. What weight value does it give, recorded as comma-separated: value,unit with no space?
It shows 2.9,kg
